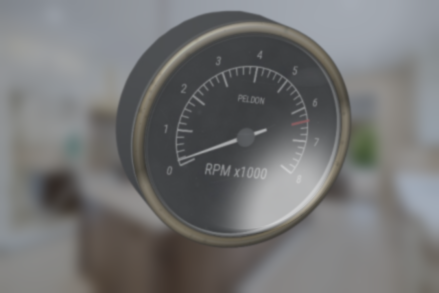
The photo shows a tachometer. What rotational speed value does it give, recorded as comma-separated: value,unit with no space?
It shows 200,rpm
